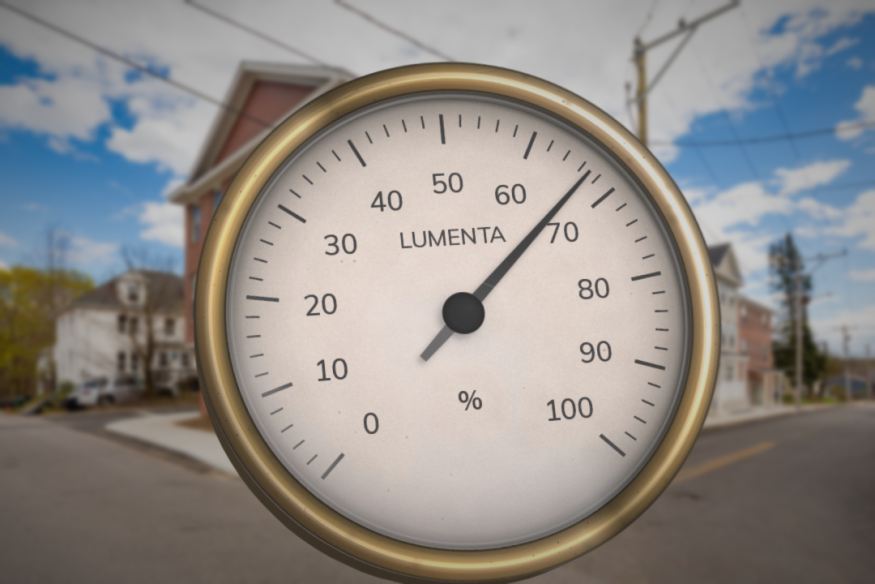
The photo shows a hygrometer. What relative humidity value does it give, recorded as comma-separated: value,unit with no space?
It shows 67,%
